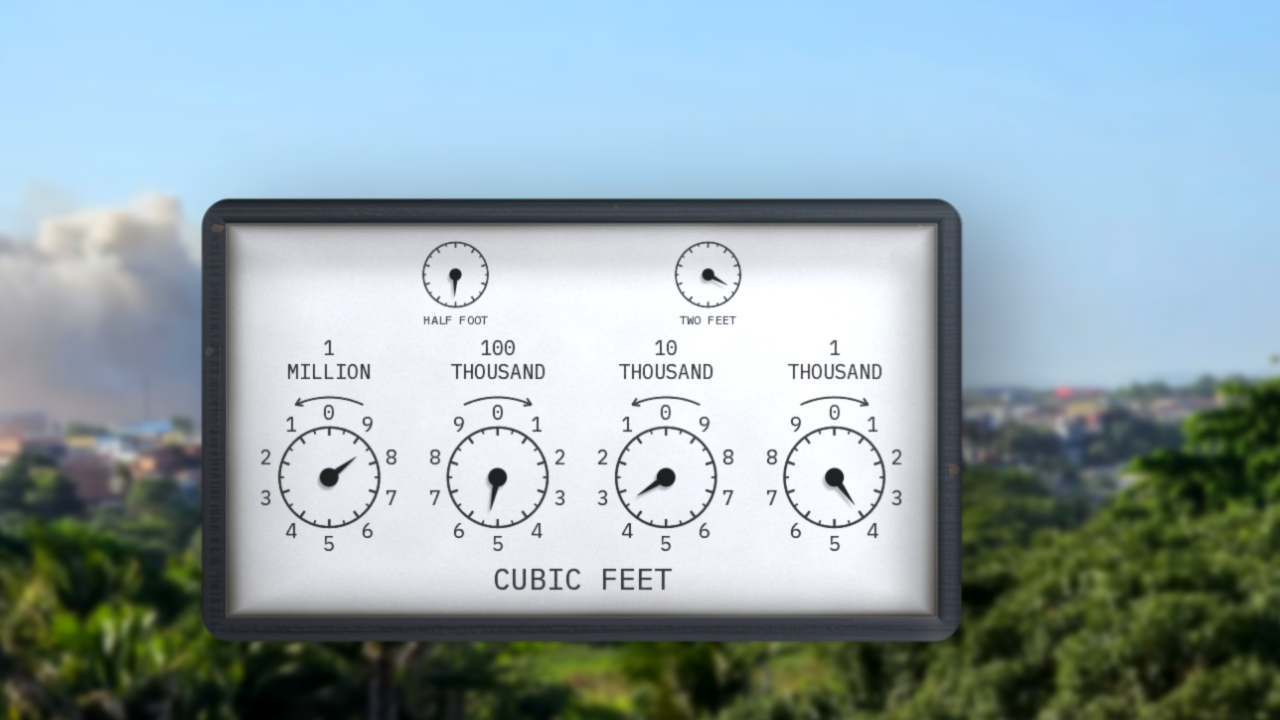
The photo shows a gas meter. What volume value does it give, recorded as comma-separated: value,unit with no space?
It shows 853400,ft³
